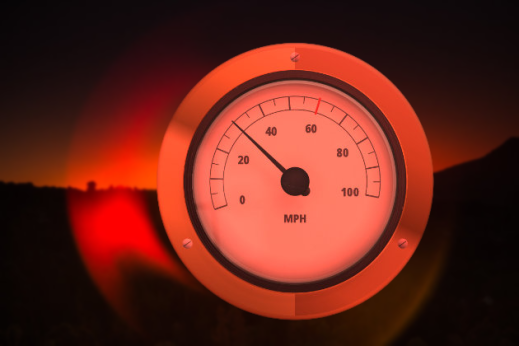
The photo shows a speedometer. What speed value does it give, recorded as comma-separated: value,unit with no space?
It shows 30,mph
